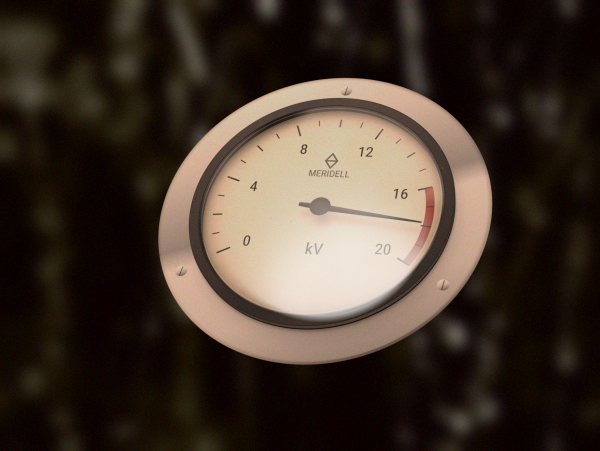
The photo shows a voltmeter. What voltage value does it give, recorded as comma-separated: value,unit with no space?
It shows 18,kV
